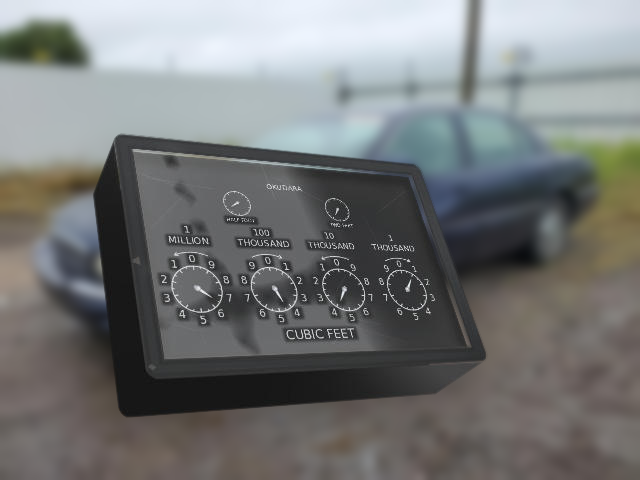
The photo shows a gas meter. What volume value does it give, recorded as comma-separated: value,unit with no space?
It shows 644100,ft³
